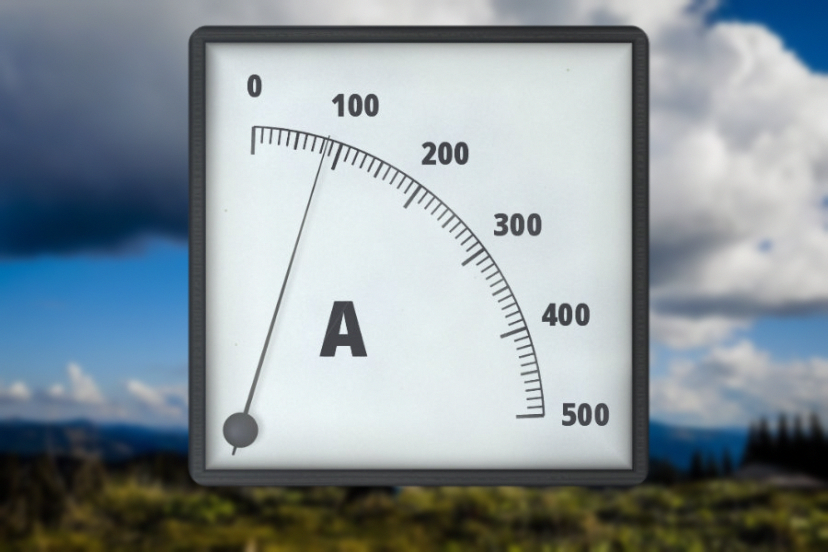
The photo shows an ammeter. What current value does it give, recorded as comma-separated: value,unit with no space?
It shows 85,A
